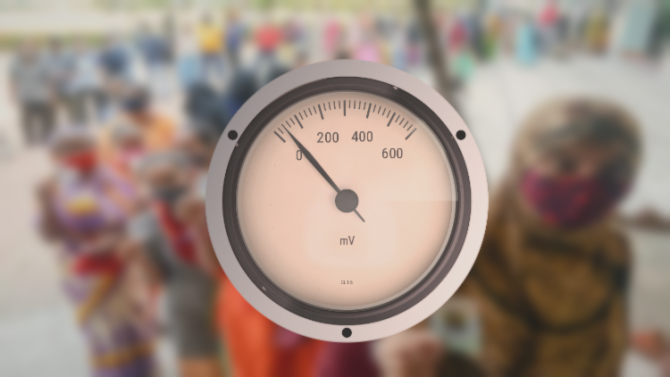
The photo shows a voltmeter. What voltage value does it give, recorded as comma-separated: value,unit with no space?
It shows 40,mV
